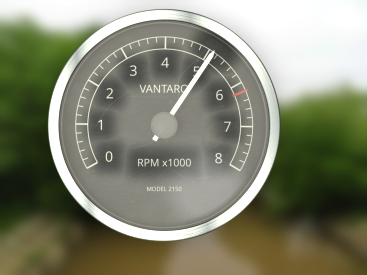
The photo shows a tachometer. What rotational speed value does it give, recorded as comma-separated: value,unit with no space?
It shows 5100,rpm
